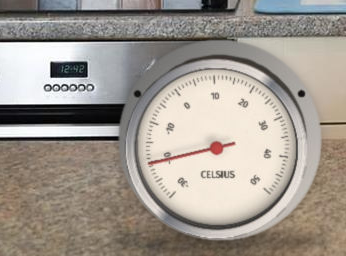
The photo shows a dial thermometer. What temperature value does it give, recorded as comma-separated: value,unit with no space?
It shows -20,°C
